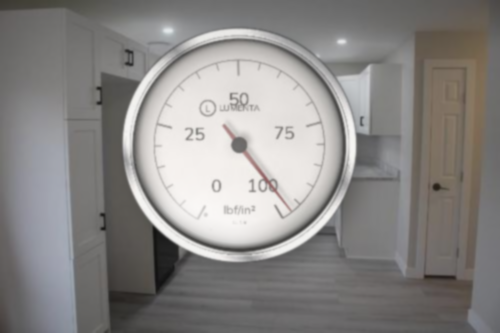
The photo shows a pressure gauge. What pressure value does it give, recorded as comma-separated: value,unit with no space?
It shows 97.5,psi
